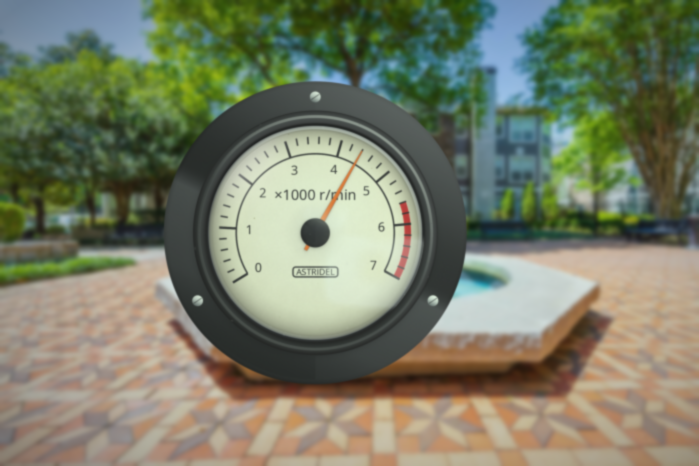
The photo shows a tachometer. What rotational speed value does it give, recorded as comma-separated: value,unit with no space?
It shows 4400,rpm
